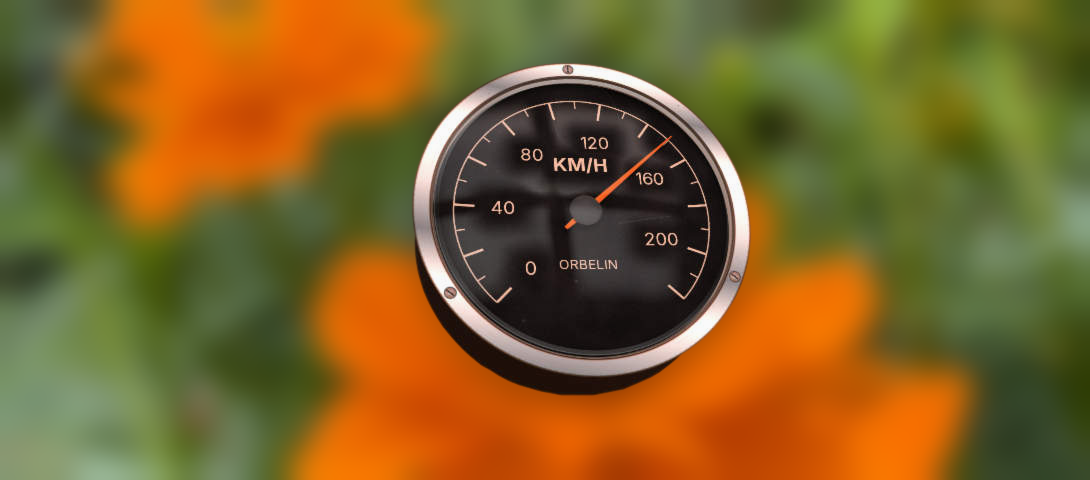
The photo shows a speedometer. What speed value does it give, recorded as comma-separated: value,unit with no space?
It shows 150,km/h
